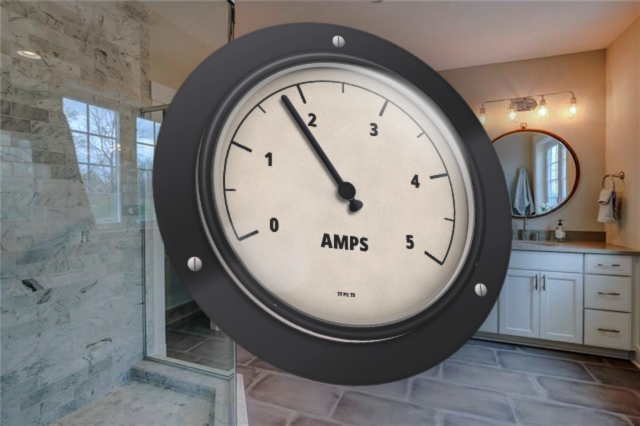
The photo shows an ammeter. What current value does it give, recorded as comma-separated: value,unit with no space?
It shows 1.75,A
